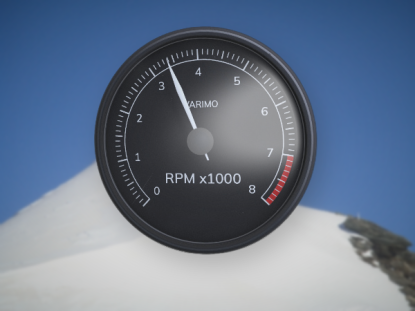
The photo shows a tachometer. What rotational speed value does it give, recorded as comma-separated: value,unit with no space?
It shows 3400,rpm
